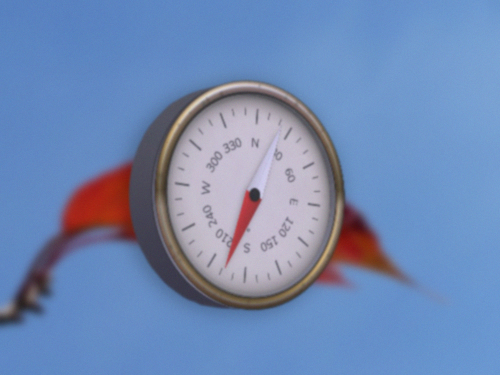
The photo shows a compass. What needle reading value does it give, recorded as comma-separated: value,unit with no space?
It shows 200,°
